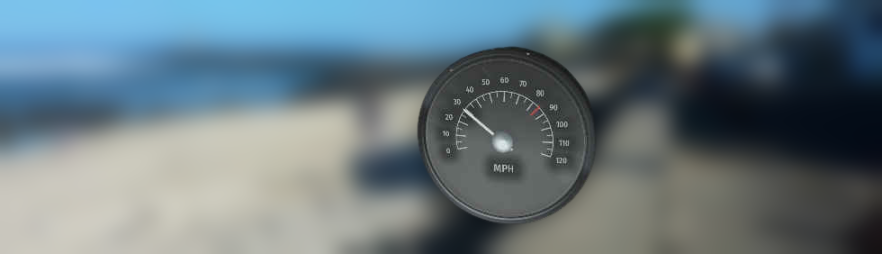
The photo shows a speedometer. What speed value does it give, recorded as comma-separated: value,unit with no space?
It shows 30,mph
